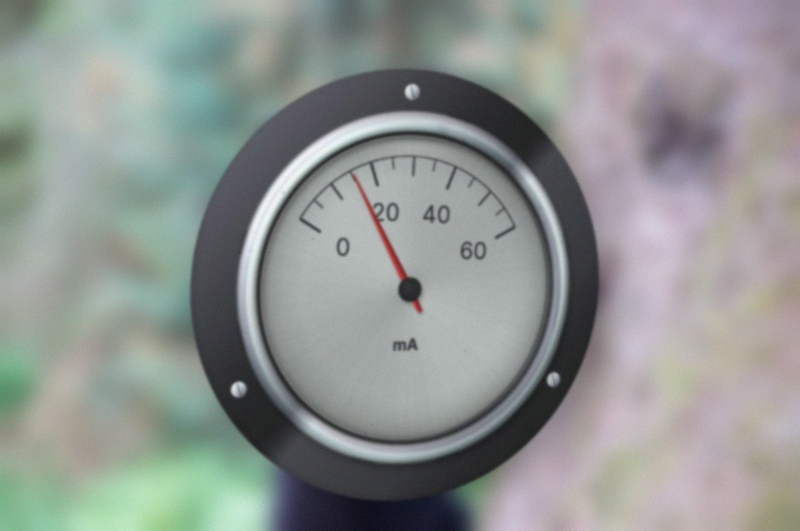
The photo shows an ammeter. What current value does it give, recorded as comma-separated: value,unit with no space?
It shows 15,mA
